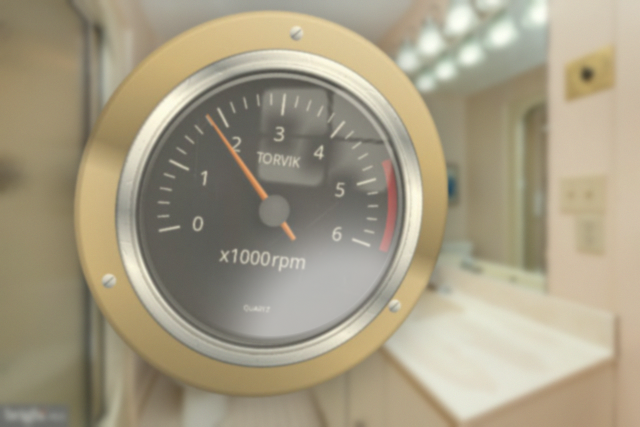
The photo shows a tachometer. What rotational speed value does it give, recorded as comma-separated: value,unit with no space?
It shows 1800,rpm
